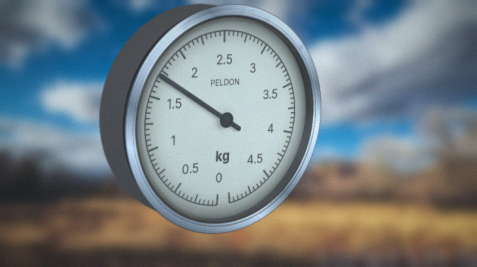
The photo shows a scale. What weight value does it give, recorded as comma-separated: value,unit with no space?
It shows 1.7,kg
